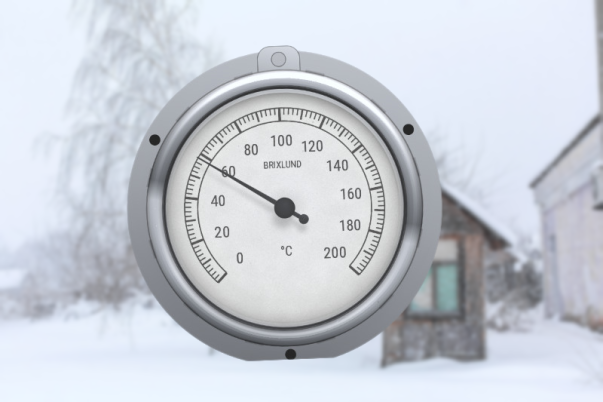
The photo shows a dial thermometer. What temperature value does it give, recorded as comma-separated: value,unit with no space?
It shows 58,°C
